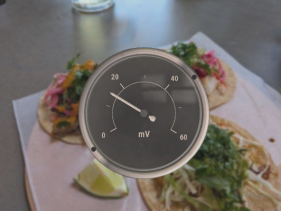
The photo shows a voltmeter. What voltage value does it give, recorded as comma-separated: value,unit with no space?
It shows 15,mV
